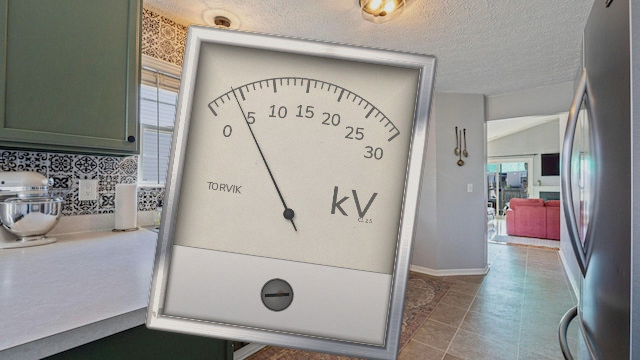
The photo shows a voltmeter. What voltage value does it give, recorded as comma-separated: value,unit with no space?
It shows 4,kV
